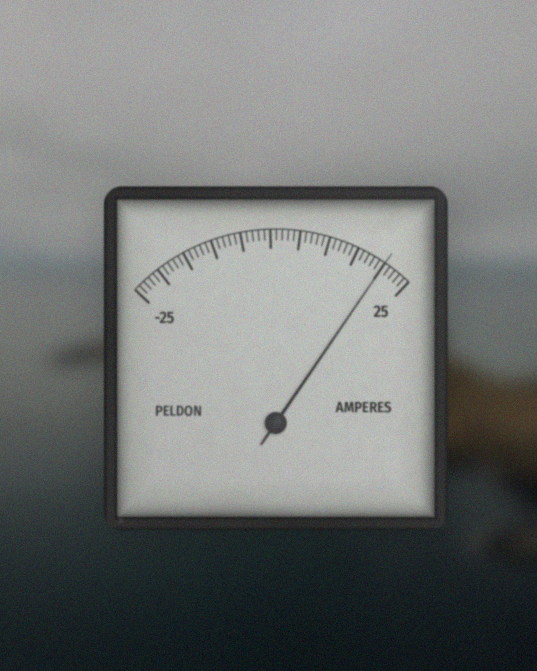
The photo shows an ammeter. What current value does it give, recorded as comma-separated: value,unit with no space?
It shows 20,A
